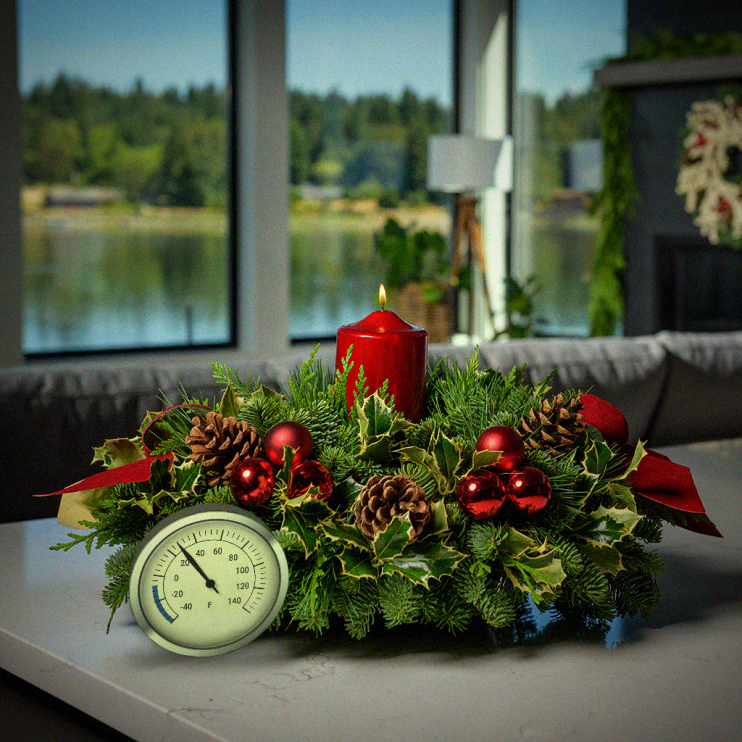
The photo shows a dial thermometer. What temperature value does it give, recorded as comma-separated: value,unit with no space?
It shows 28,°F
